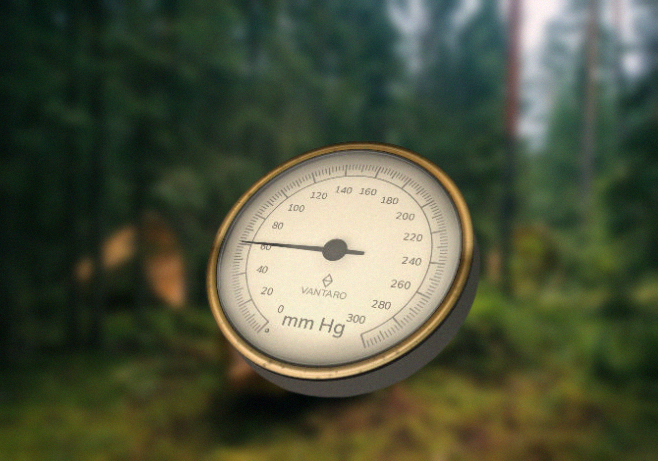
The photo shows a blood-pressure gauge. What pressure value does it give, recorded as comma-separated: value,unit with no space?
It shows 60,mmHg
